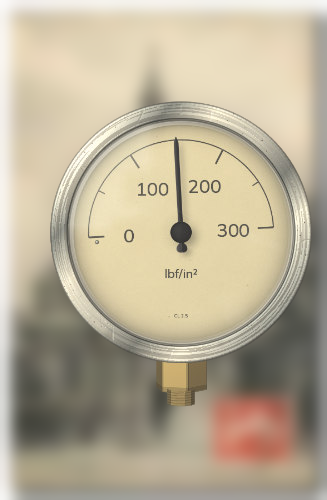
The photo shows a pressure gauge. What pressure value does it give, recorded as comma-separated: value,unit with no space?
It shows 150,psi
